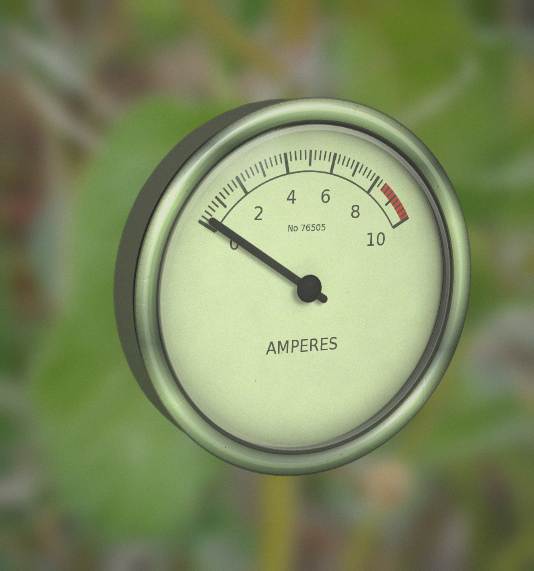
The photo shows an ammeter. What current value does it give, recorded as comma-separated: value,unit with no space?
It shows 0.2,A
